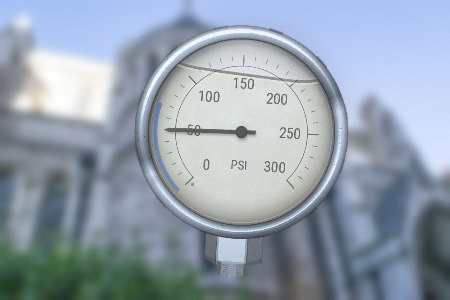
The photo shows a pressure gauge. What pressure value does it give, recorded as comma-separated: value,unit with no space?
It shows 50,psi
